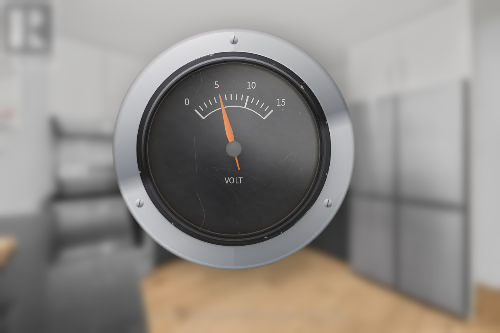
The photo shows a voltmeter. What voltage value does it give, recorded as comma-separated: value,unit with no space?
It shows 5,V
